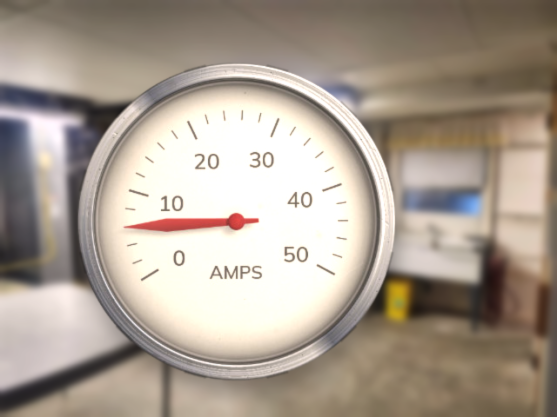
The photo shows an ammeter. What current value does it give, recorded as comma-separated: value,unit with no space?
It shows 6,A
